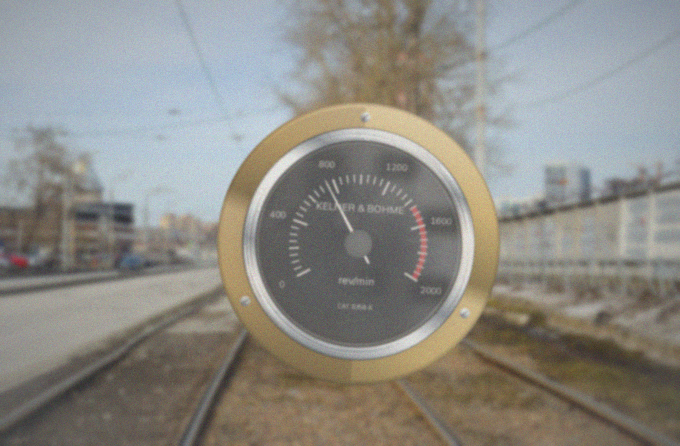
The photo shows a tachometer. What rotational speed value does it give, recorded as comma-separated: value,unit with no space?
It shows 750,rpm
